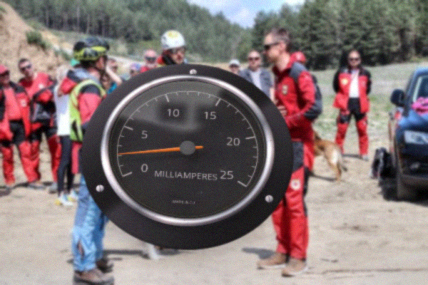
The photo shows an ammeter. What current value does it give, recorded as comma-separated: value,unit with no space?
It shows 2,mA
